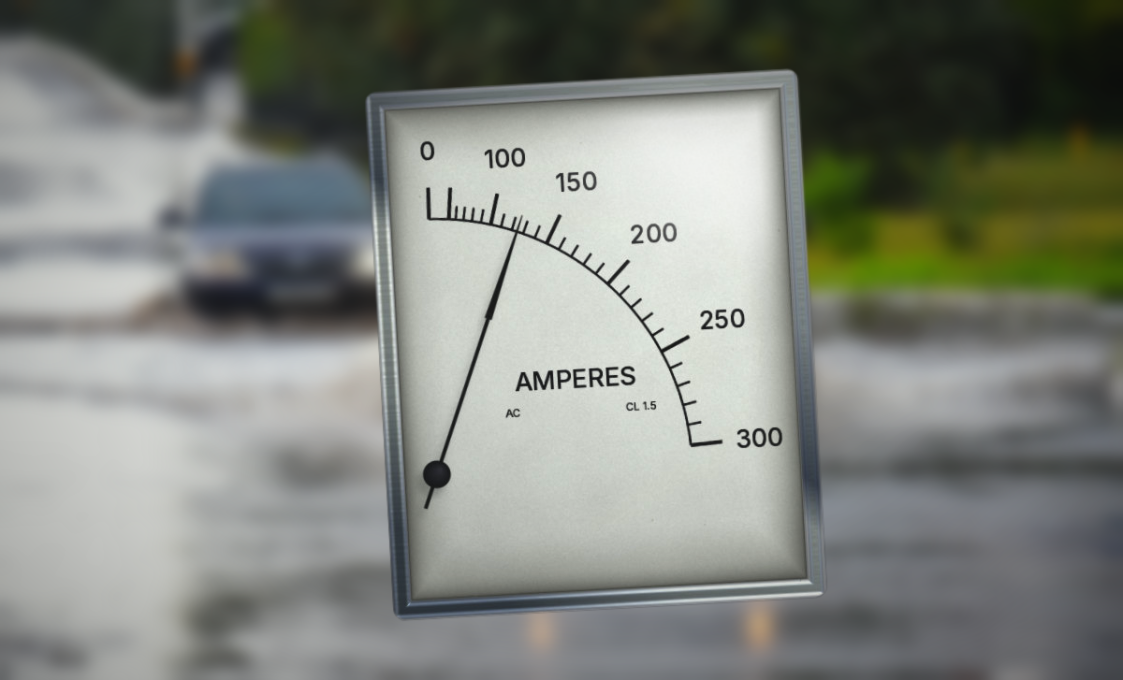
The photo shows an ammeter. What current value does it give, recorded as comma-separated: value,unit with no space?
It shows 125,A
